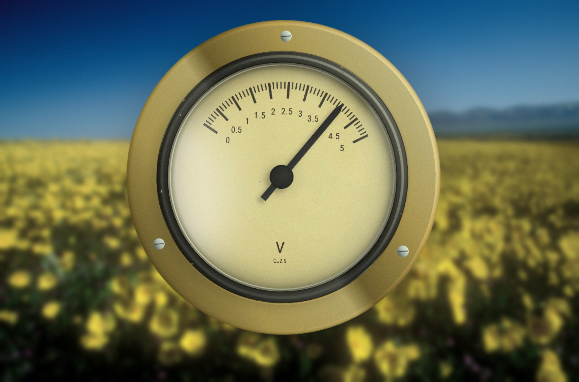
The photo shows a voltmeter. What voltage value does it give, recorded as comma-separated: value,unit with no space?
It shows 4,V
